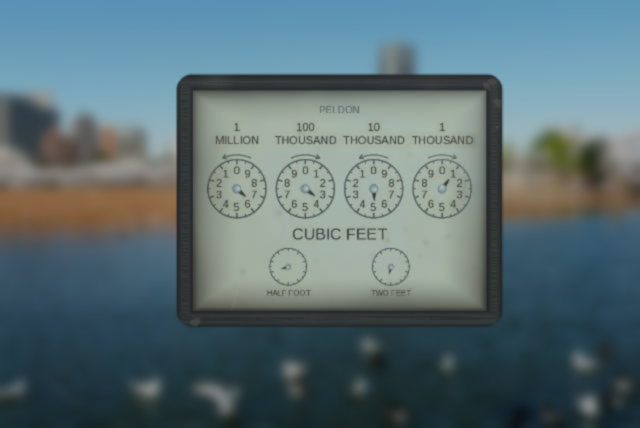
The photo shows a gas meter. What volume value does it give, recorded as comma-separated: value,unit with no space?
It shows 635100,ft³
